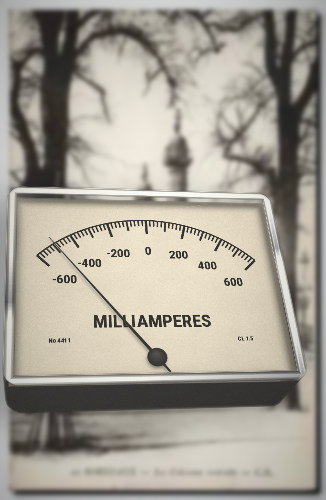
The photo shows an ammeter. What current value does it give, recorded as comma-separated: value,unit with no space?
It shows -500,mA
